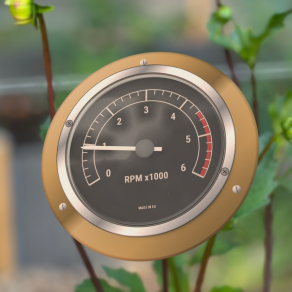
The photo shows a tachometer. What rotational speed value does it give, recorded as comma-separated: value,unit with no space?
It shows 900,rpm
